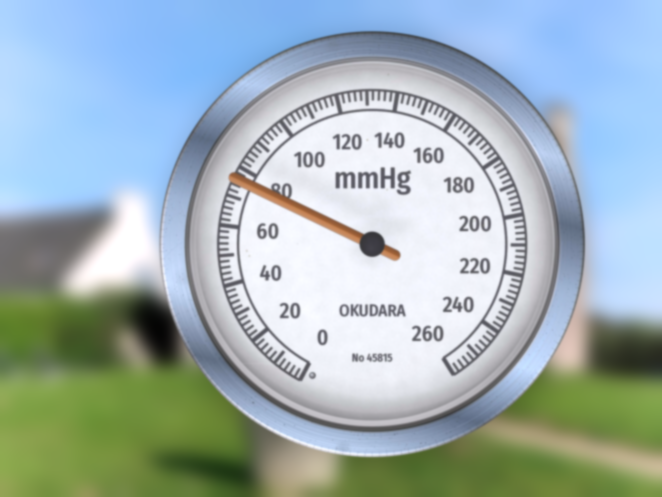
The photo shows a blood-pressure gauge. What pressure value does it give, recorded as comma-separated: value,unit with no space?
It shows 76,mmHg
